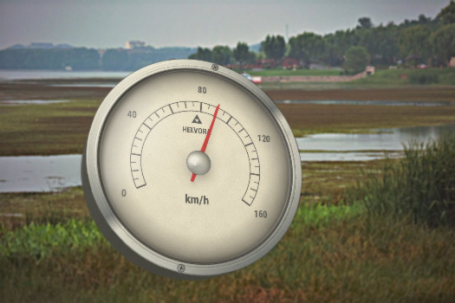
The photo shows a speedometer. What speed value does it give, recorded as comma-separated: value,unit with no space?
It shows 90,km/h
